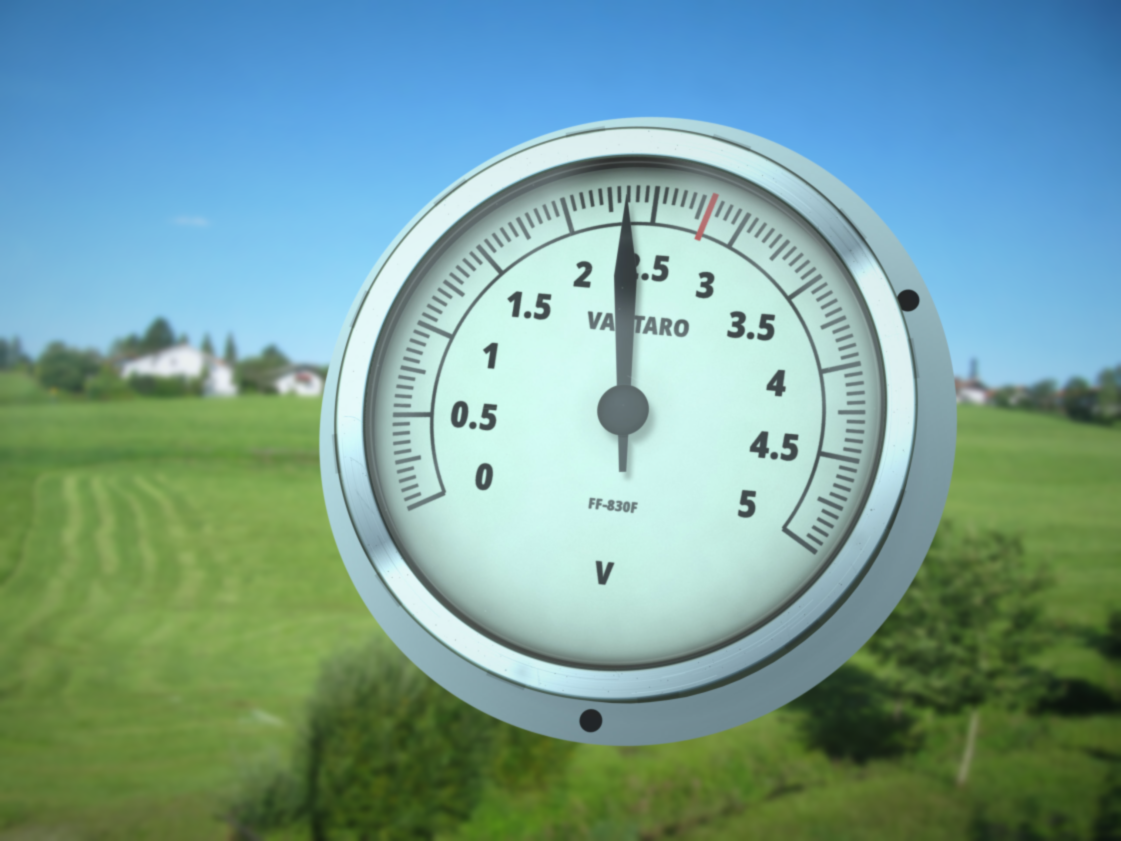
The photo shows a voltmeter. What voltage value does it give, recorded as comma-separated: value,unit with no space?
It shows 2.35,V
